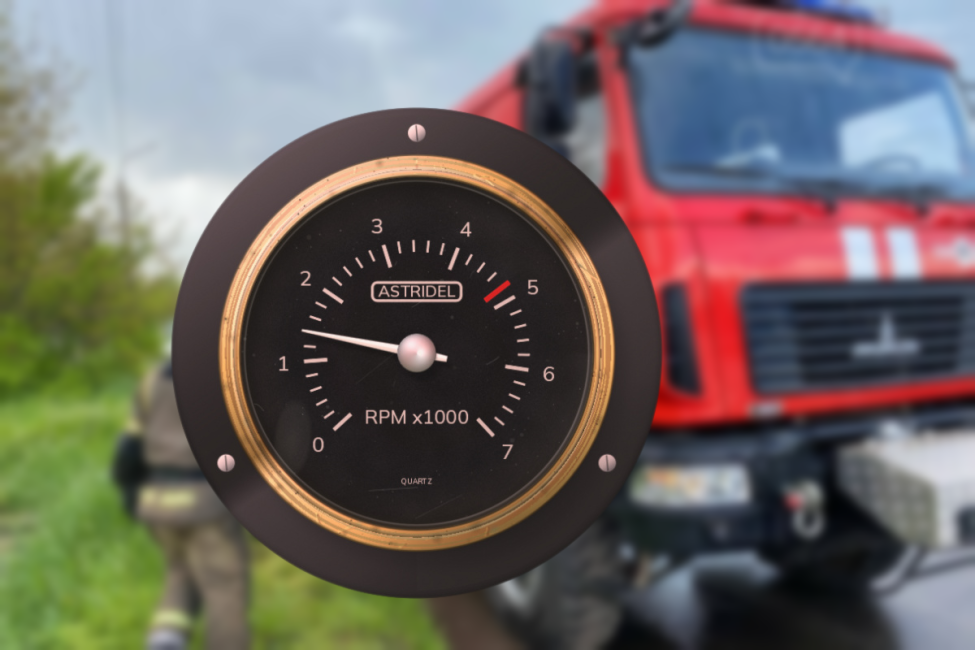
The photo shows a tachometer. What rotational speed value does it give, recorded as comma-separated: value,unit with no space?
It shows 1400,rpm
